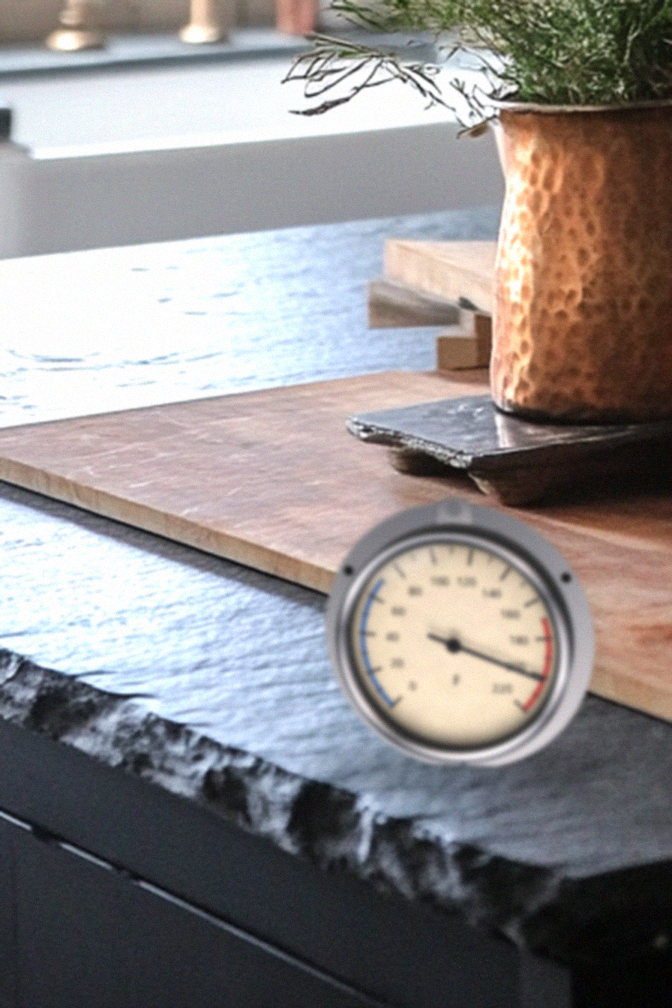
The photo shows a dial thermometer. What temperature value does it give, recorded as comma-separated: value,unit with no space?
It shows 200,°F
